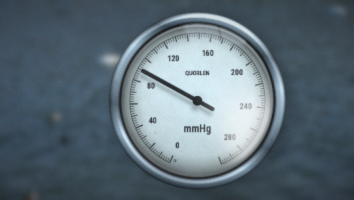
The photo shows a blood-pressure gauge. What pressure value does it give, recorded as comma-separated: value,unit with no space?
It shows 90,mmHg
